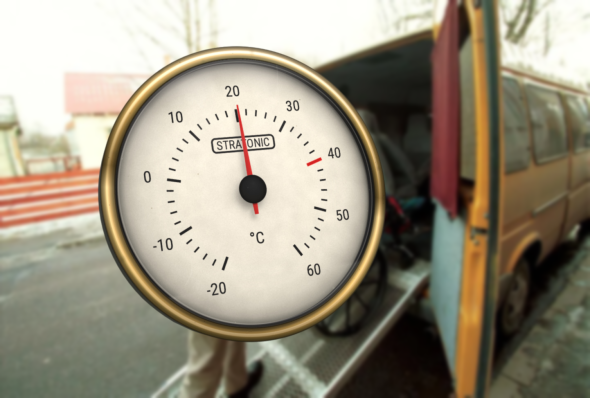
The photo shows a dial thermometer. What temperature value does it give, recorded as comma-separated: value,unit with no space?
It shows 20,°C
